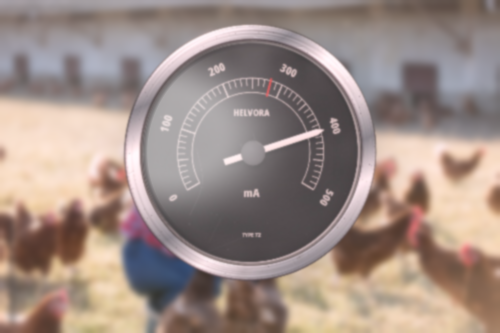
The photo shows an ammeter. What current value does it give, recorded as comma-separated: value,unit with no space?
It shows 400,mA
